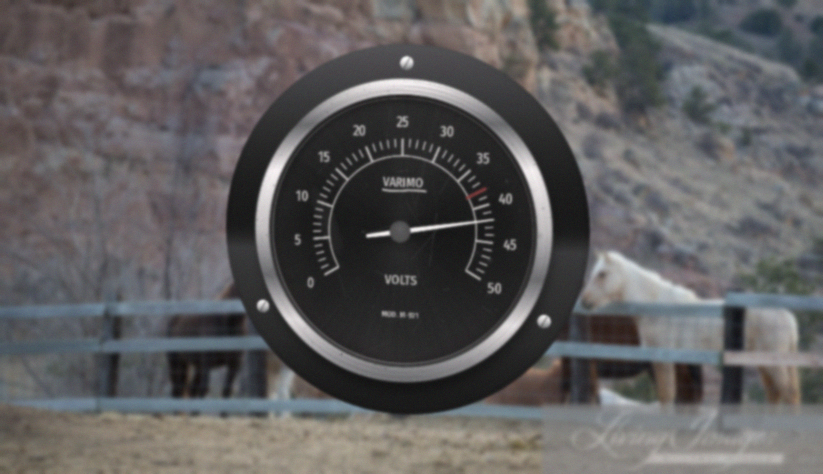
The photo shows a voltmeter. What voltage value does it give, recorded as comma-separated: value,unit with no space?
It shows 42,V
